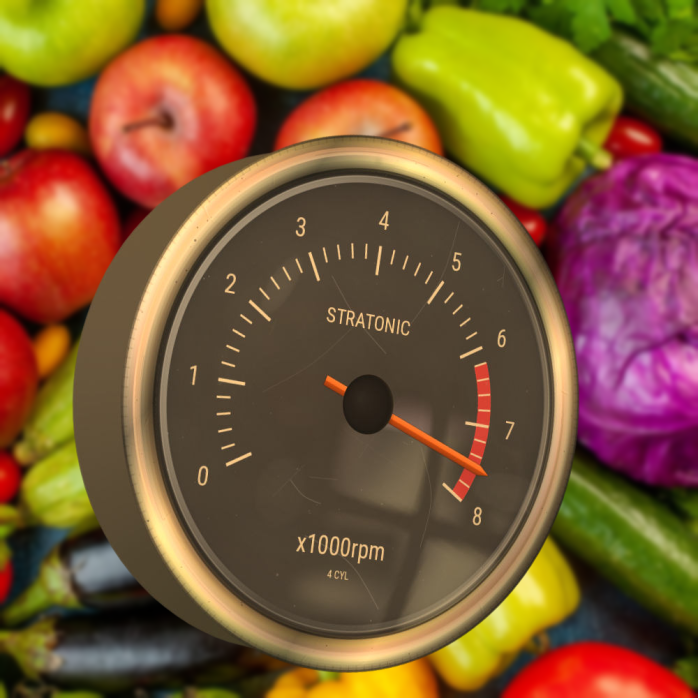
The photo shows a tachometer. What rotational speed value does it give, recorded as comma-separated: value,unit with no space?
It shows 7600,rpm
